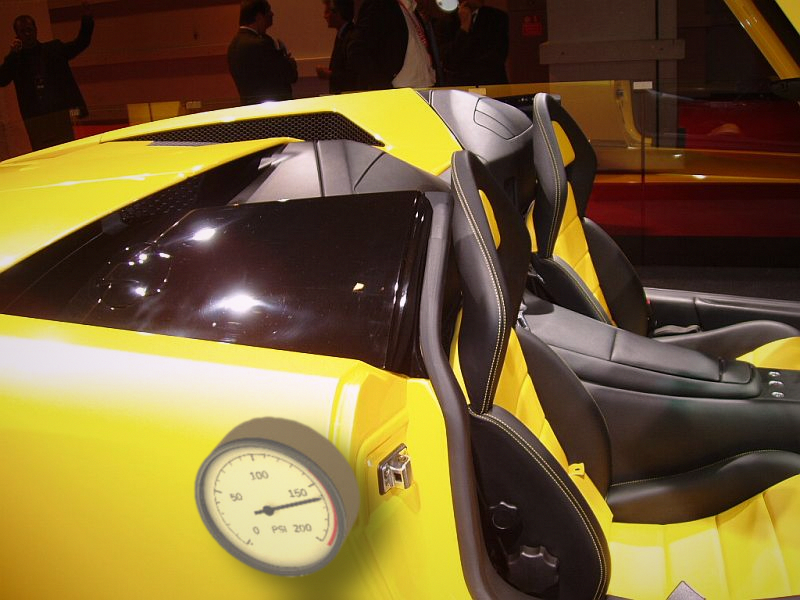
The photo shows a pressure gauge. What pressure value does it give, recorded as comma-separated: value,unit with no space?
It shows 160,psi
